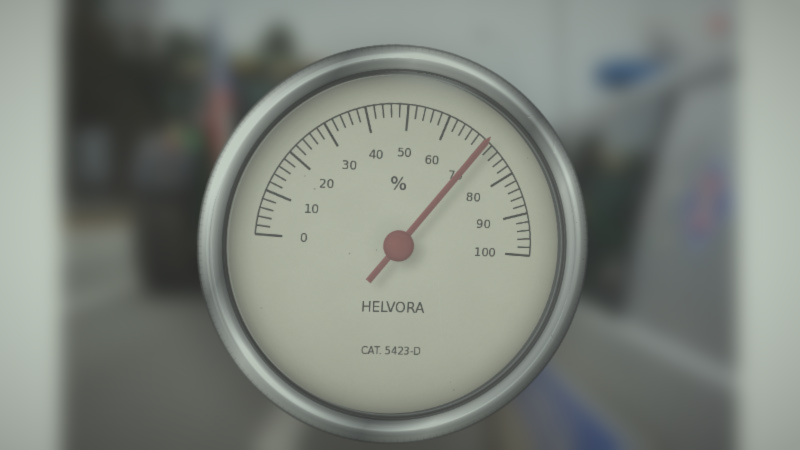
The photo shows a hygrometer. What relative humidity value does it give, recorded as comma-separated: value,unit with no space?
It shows 70,%
